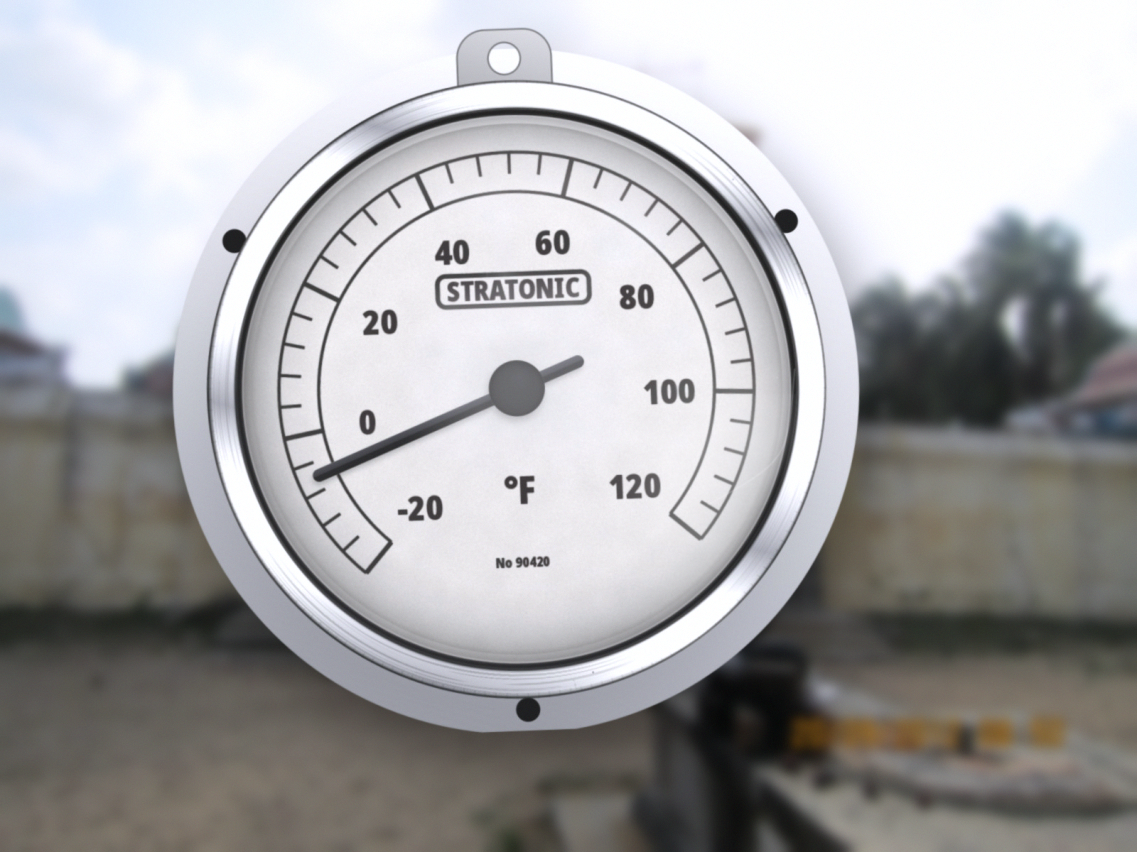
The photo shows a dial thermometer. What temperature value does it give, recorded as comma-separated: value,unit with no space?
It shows -6,°F
